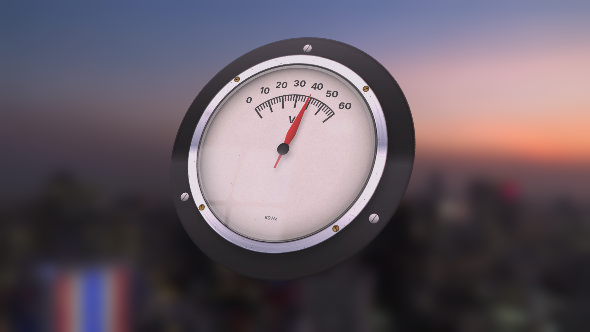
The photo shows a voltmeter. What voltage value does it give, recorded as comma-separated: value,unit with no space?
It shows 40,V
